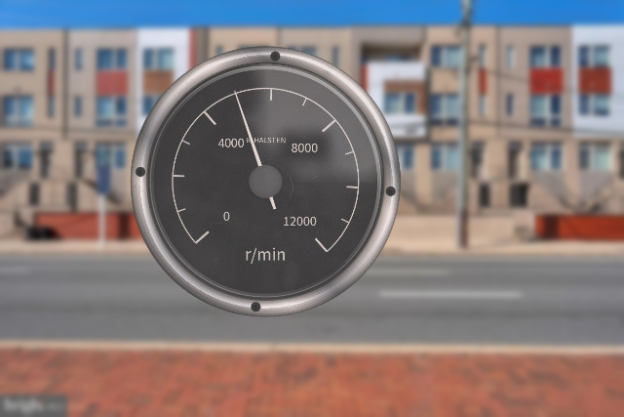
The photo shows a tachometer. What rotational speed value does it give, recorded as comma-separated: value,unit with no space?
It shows 5000,rpm
